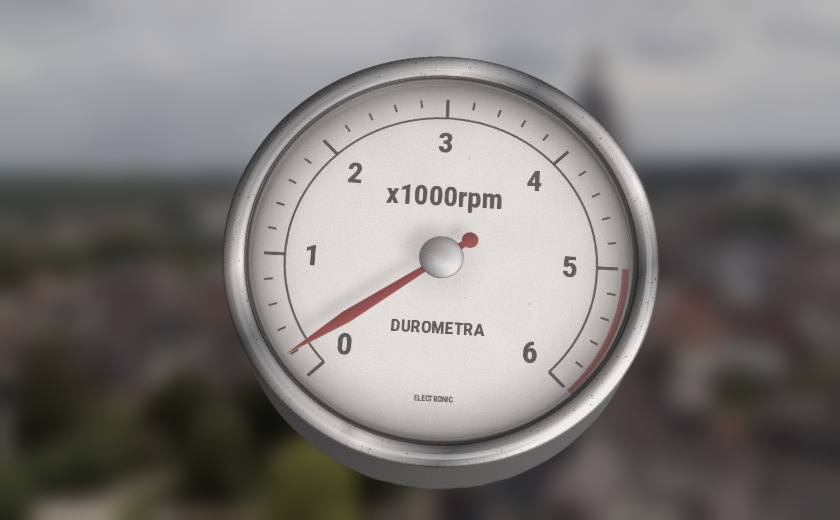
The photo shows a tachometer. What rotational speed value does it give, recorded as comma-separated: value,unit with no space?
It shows 200,rpm
